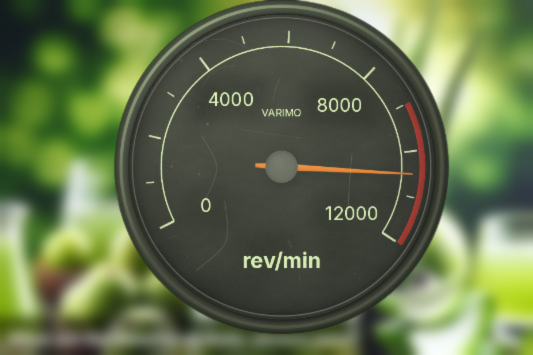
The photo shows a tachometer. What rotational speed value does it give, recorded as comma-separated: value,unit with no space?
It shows 10500,rpm
